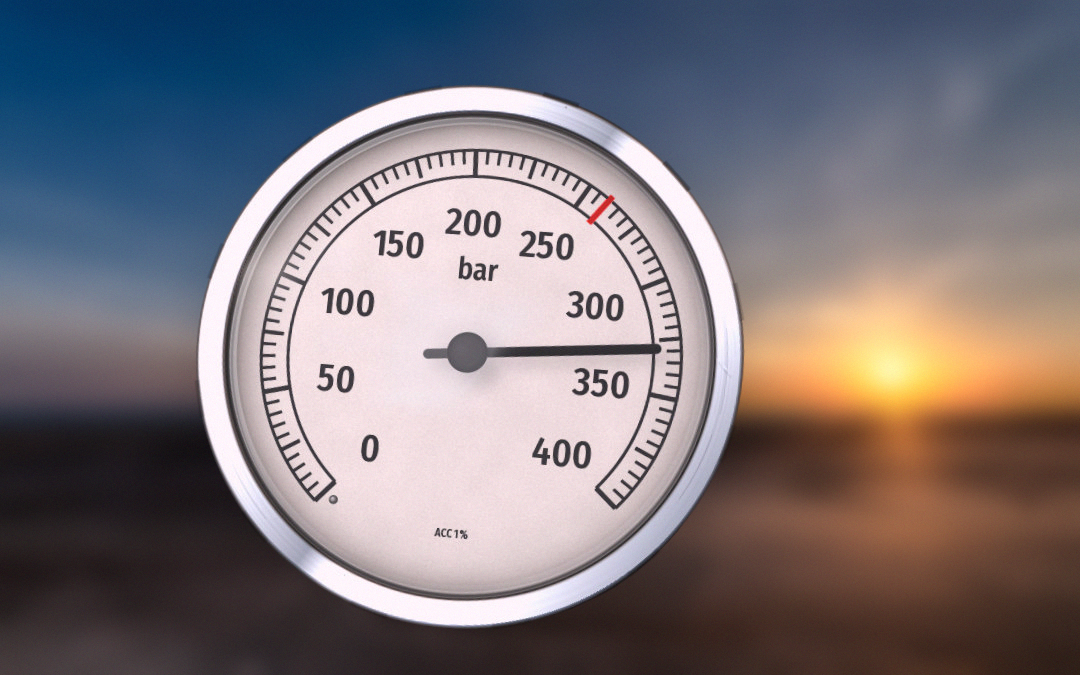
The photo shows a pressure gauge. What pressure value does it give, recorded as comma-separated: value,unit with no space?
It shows 330,bar
